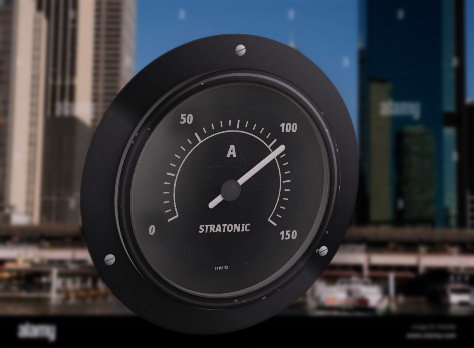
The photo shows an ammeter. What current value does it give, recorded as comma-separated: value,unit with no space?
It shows 105,A
